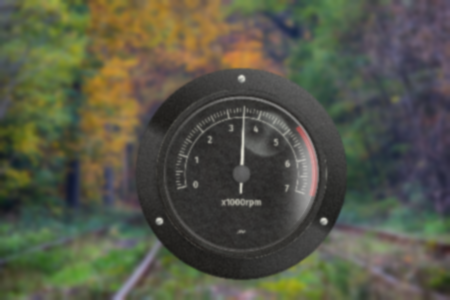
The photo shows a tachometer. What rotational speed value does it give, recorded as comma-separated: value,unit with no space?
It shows 3500,rpm
